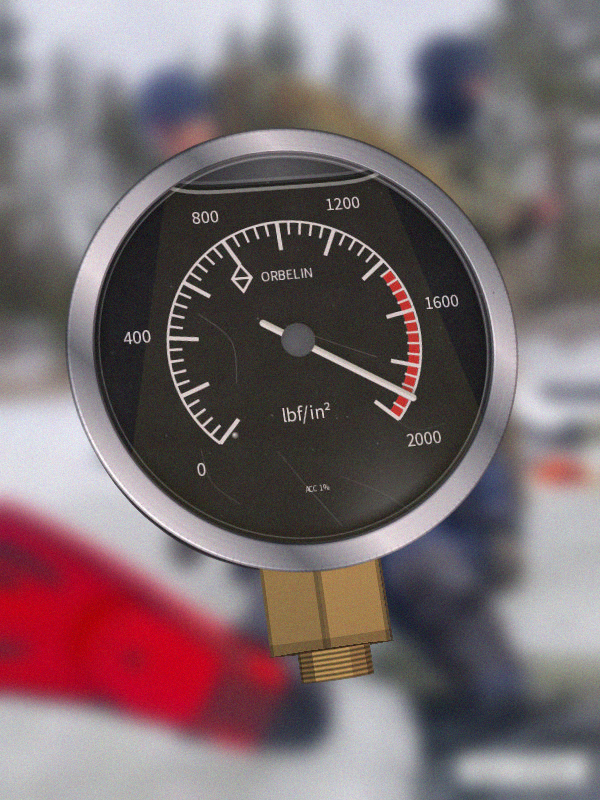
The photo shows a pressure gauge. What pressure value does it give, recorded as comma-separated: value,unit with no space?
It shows 1920,psi
